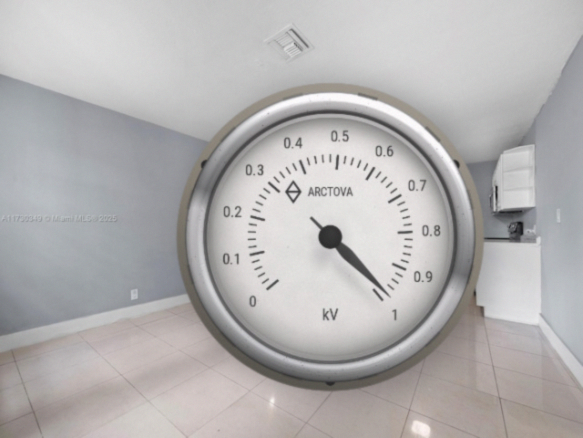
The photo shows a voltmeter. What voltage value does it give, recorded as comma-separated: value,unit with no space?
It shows 0.98,kV
